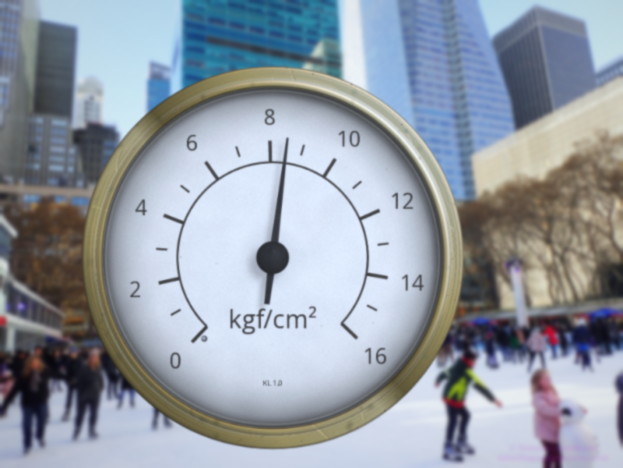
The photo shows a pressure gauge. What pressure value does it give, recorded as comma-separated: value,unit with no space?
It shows 8.5,kg/cm²
